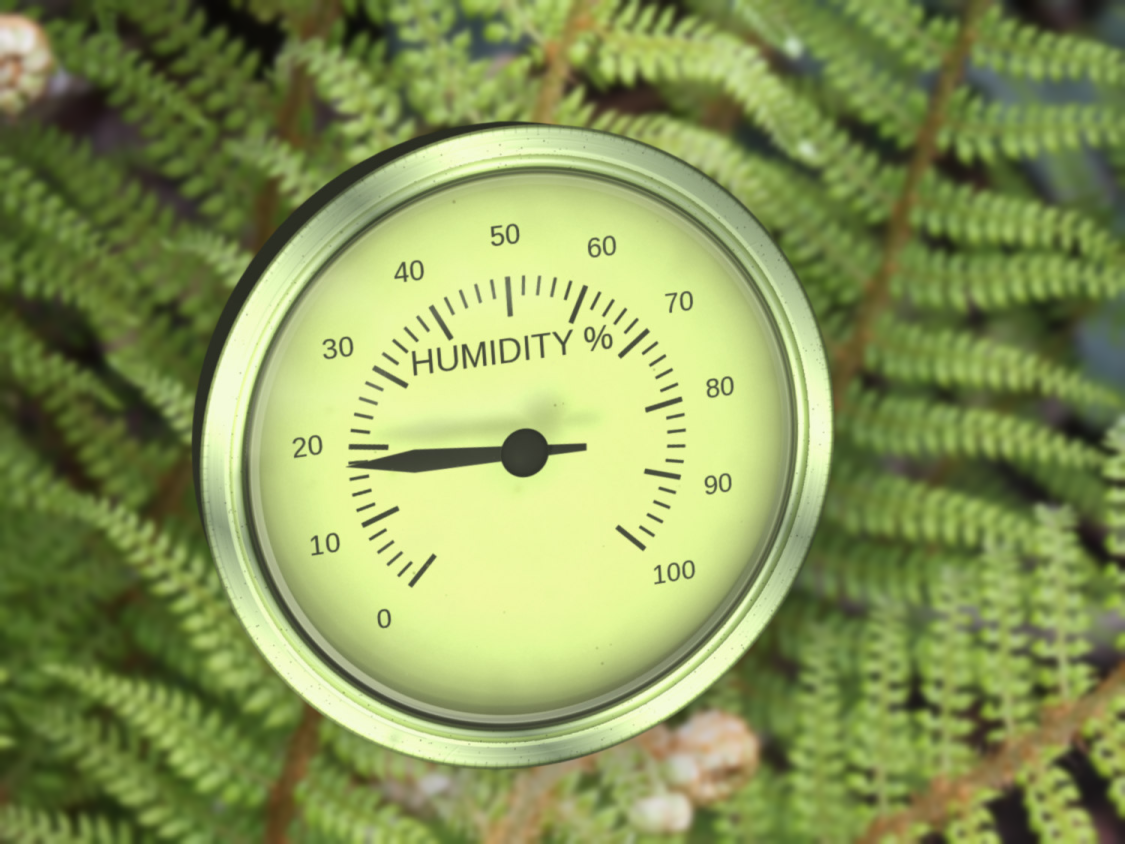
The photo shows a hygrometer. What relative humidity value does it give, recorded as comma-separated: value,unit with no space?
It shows 18,%
